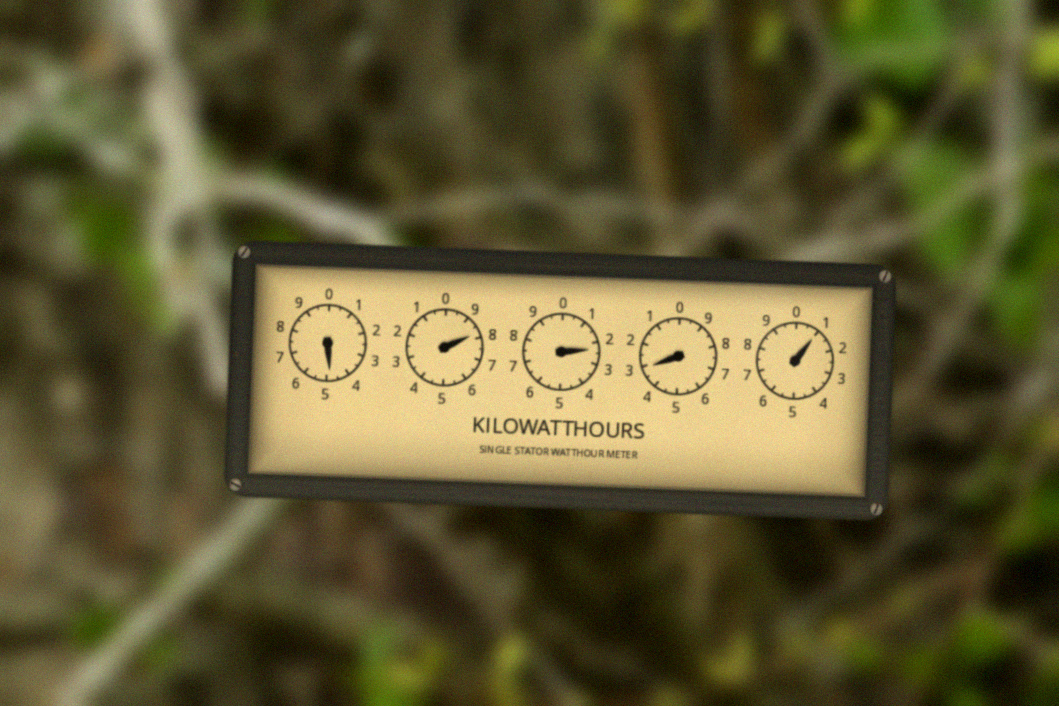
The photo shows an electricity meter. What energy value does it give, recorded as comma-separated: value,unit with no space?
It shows 48231,kWh
